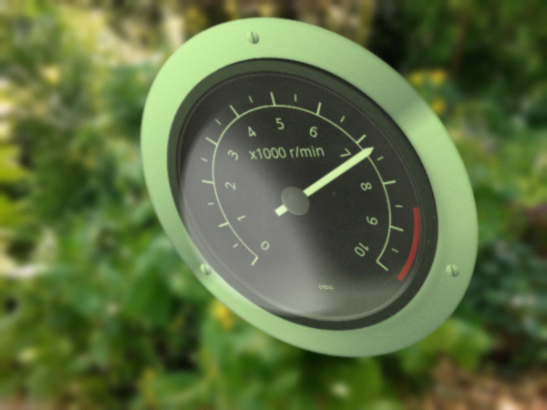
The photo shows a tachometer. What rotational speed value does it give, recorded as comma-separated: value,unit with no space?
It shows 7250,rpm
